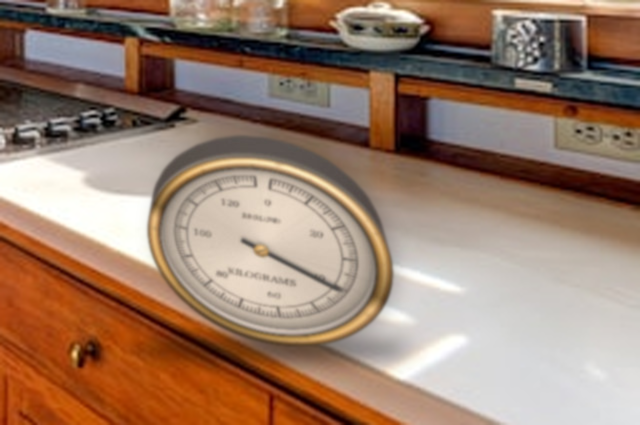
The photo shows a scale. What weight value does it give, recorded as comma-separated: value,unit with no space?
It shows 40,kg
